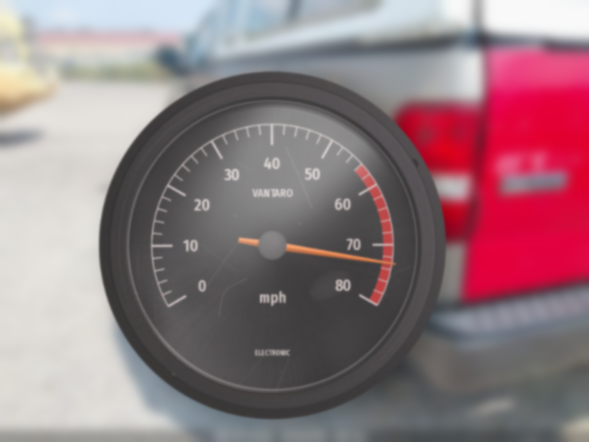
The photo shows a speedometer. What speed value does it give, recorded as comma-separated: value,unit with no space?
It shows 73,mph
